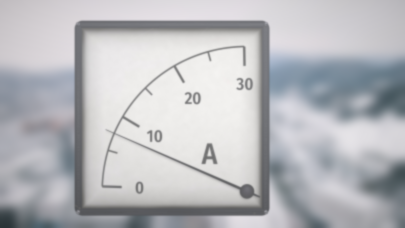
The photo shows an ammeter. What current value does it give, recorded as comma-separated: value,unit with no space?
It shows 7.5,A
